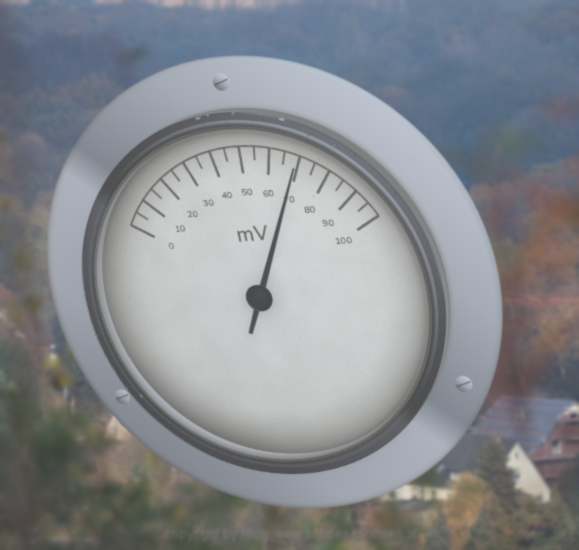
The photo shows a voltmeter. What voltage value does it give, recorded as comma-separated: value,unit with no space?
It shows 70,mV
